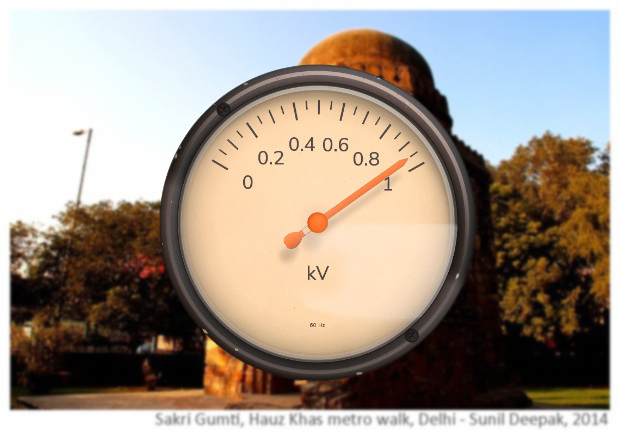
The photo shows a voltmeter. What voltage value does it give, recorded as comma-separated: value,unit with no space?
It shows 0.95,kV
